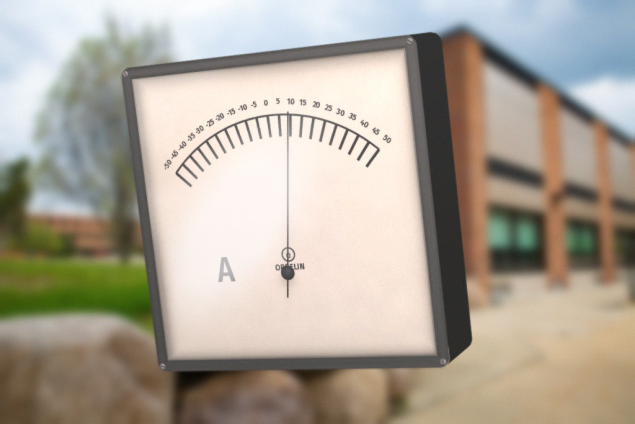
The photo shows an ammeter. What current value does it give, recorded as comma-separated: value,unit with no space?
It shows 10,A
